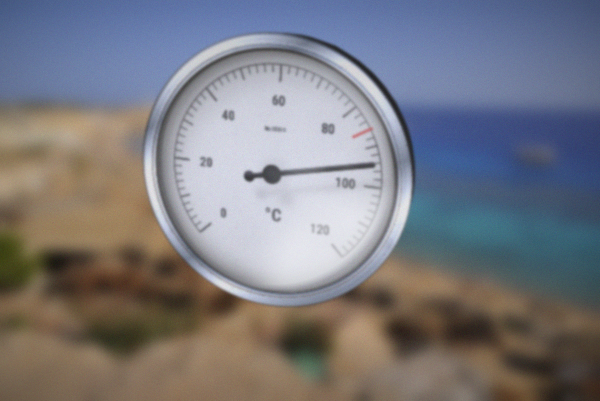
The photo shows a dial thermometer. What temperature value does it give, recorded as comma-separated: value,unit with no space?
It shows 94,°C
